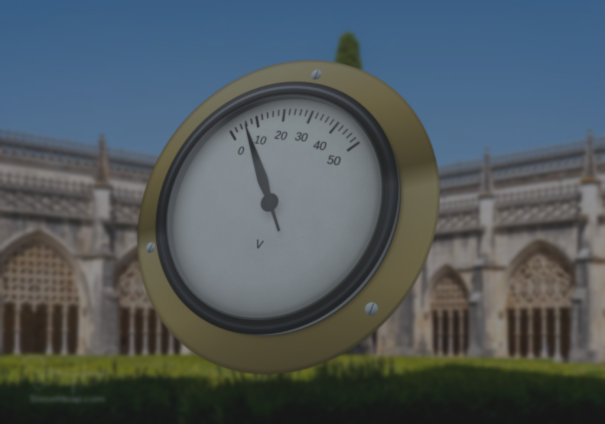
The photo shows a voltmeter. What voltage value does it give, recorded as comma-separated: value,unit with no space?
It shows 6,V
